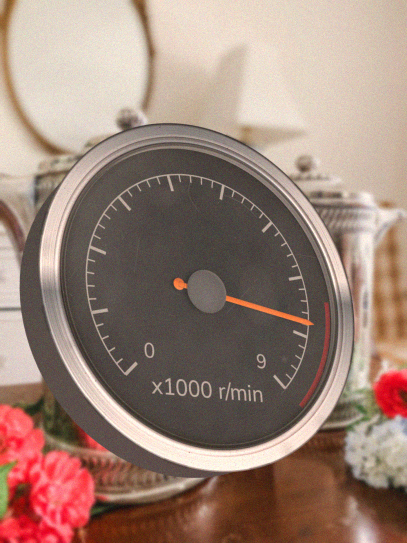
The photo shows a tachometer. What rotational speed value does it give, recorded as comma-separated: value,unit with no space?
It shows 7800,rpm
